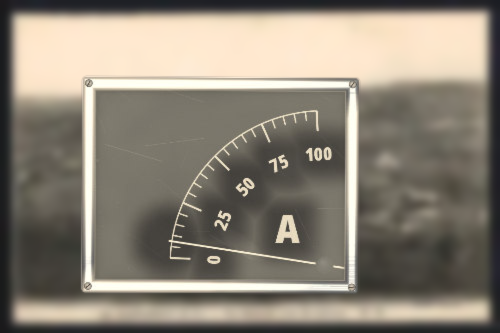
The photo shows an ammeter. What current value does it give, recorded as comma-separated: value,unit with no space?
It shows 7.5,A
